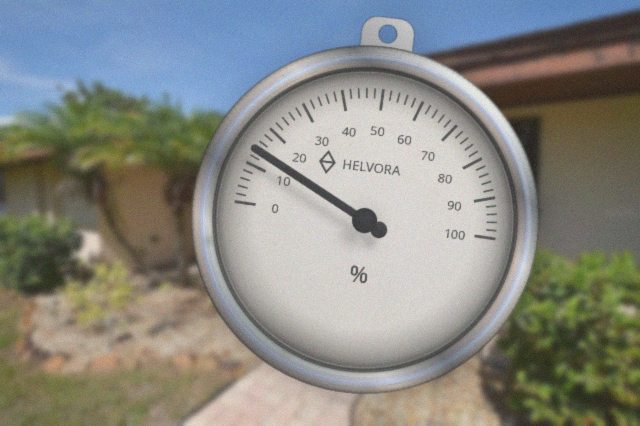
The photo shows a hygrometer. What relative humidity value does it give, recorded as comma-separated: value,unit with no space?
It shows 14,%
